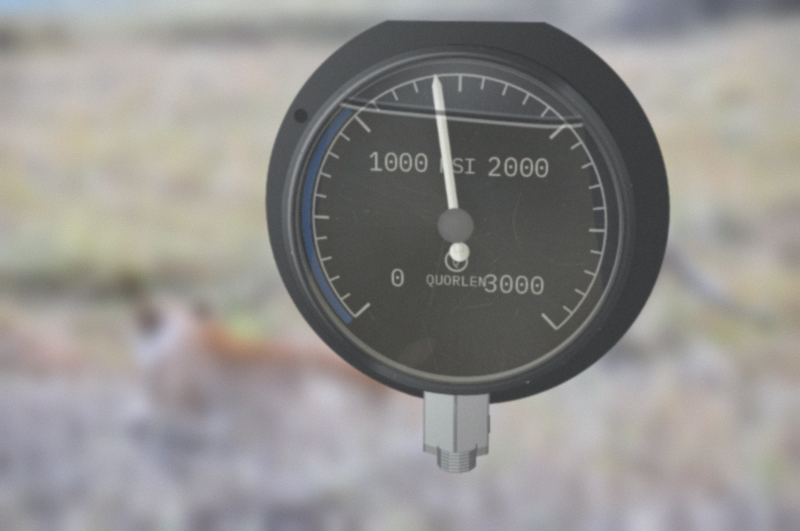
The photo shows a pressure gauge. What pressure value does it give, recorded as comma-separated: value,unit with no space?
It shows 1400,psi
